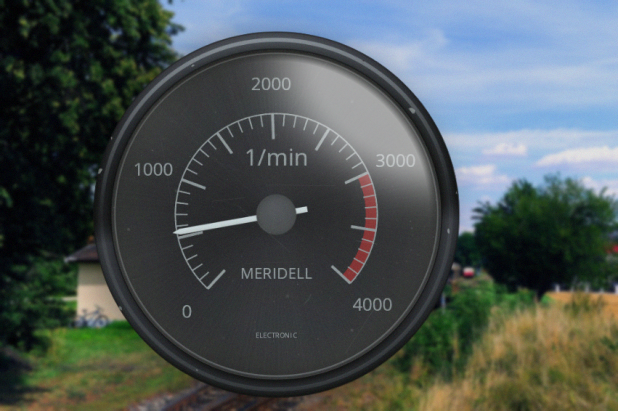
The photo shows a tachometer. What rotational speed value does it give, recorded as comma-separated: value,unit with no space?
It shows 550,rpm
